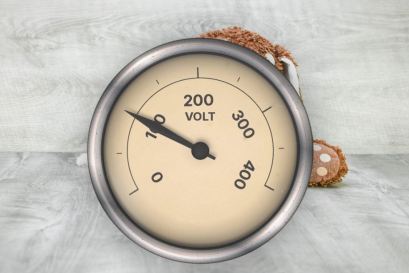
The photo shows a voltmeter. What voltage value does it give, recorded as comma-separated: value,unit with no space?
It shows 100,V
